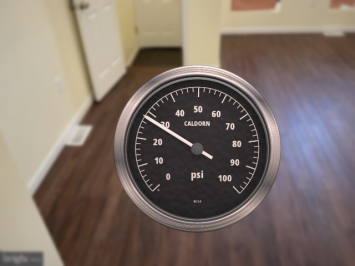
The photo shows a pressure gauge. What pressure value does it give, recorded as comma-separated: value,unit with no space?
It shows 28,psi
